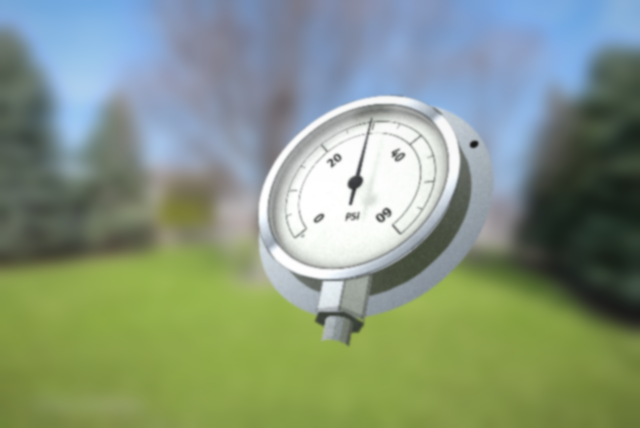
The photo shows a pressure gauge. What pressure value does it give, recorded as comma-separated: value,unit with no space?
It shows 30,psi
